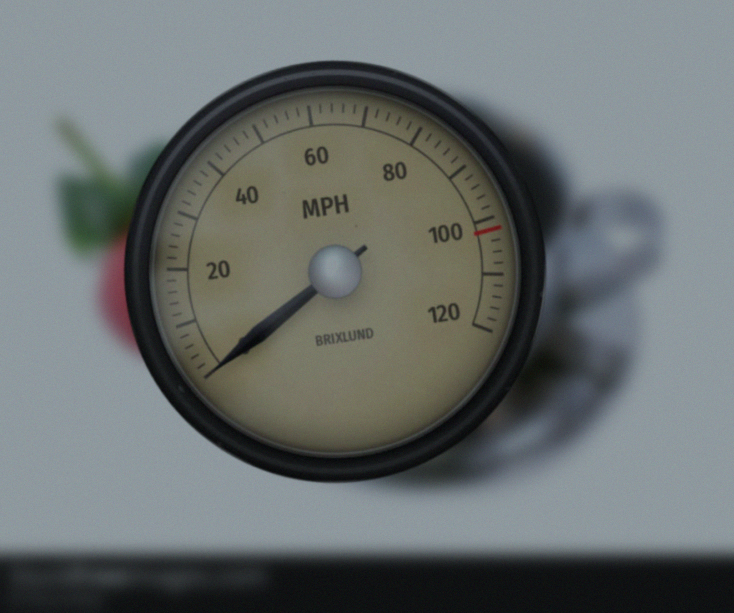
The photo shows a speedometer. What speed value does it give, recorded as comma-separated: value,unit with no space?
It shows 0,mph
